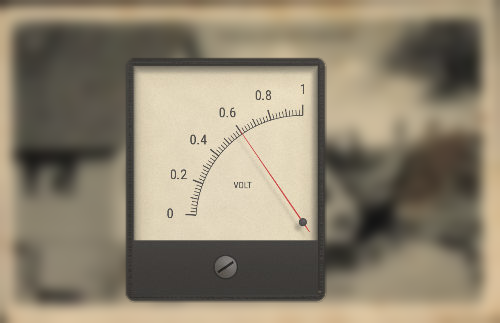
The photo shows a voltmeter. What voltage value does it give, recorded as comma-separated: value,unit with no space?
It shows 0.6,V
